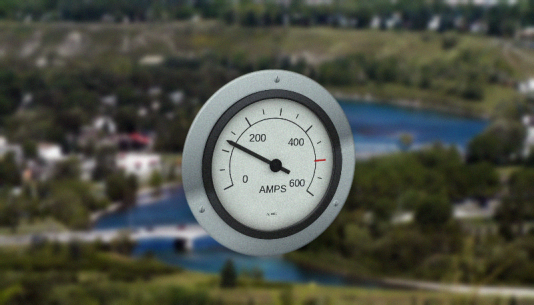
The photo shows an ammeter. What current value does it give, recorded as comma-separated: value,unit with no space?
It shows 125,A
